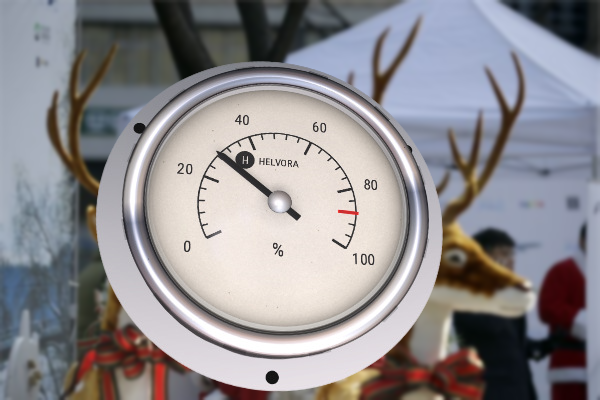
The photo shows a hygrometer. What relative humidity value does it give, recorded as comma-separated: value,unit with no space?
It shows 28,%
